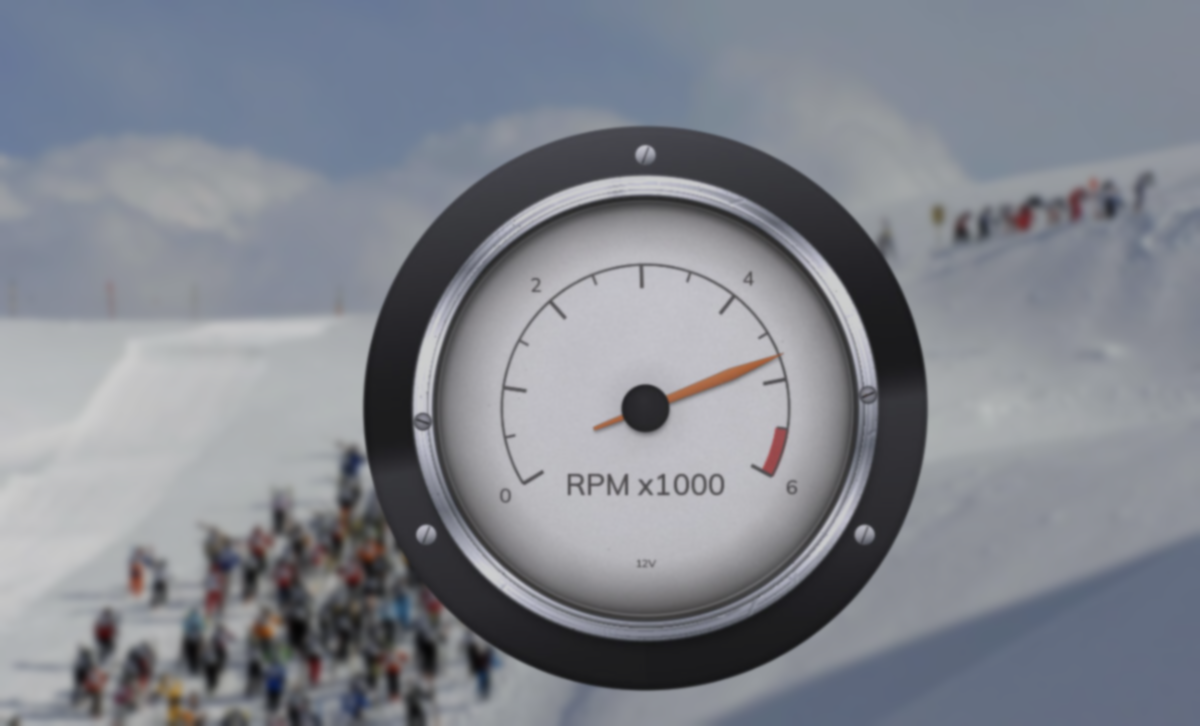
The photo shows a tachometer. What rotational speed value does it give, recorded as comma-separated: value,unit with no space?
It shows 4750,rpm
